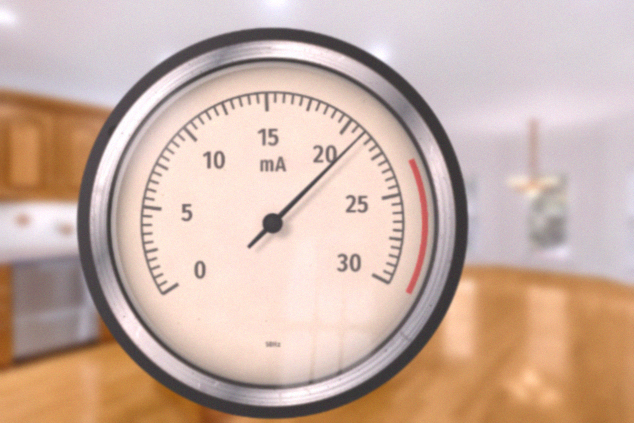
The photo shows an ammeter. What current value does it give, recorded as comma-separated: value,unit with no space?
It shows 21,mA
